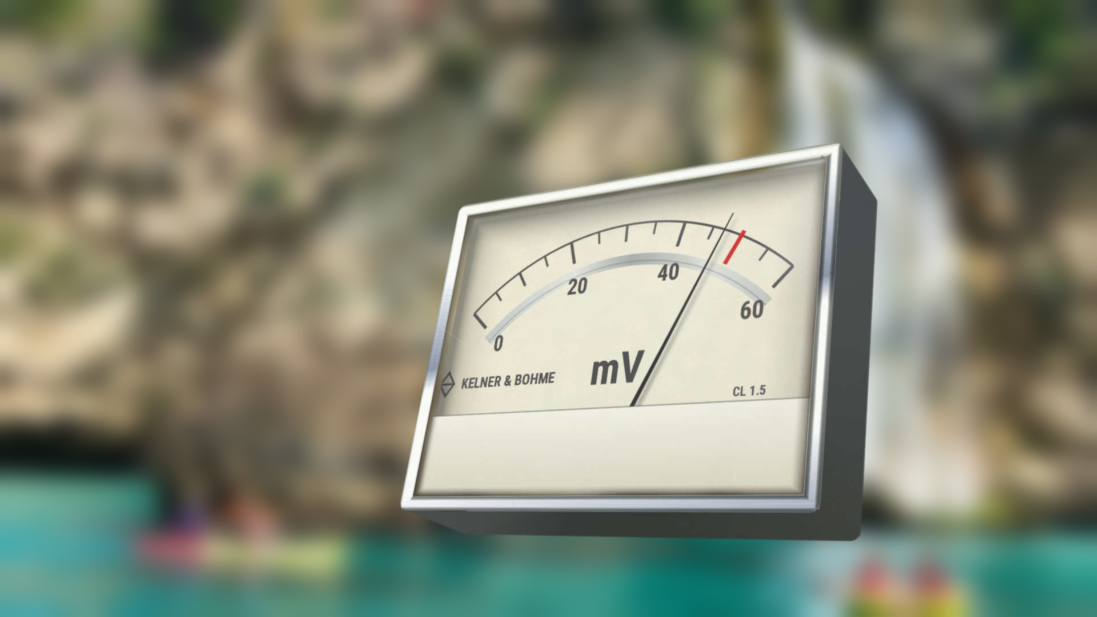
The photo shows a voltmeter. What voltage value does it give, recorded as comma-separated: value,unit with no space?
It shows 47.5,mV
